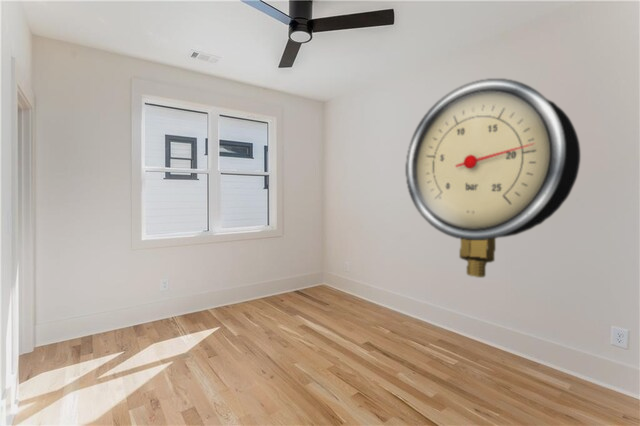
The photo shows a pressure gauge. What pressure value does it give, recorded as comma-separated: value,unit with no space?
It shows 19.5,bar
